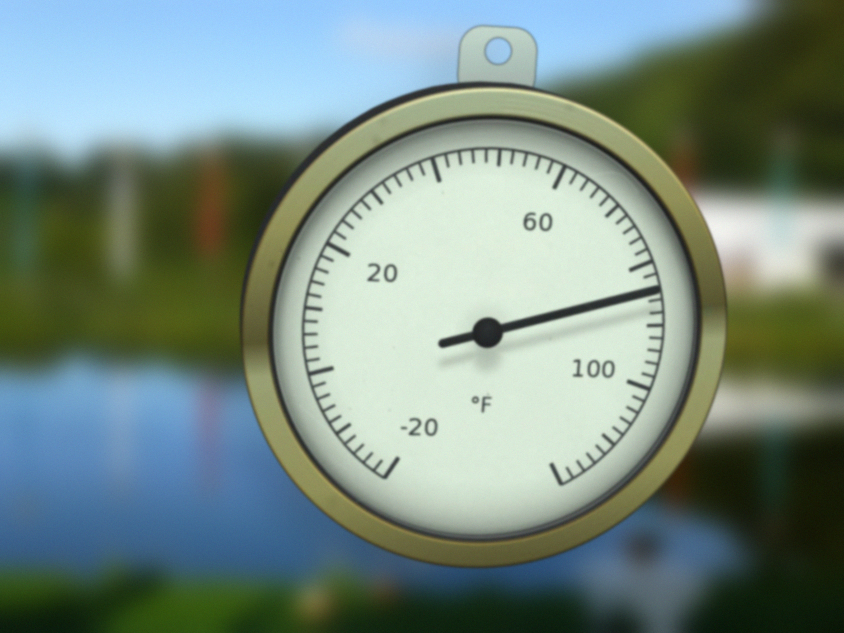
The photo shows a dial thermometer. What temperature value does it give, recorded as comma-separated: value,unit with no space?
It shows 84,°F
